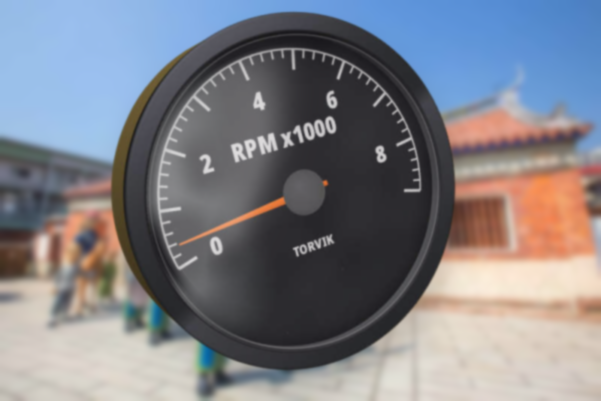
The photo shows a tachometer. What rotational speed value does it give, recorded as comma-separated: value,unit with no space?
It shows 400,rpm
